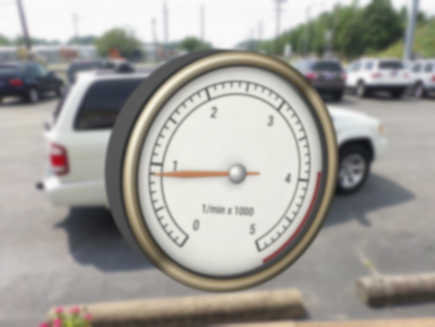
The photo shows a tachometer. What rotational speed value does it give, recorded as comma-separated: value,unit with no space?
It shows 900,rpm
